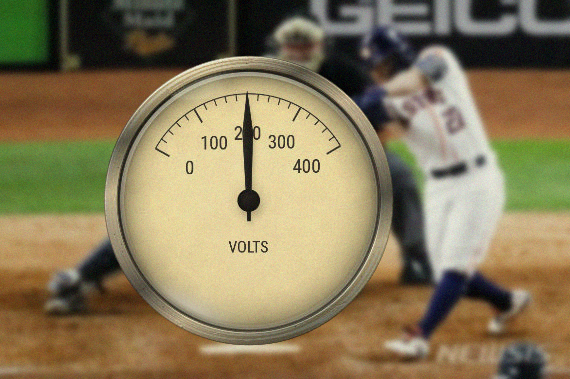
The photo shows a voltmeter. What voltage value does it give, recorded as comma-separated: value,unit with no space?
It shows 200,V
